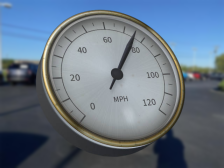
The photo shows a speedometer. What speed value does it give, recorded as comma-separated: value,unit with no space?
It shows 75,mph
